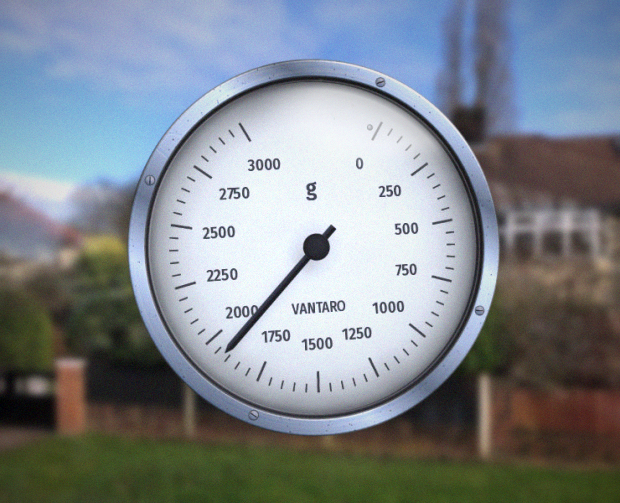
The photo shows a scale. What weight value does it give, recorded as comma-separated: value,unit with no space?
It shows 1925,g
